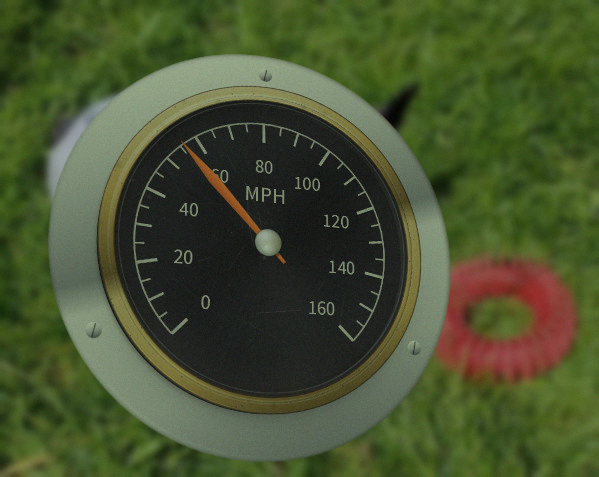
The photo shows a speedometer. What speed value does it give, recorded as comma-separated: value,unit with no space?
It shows 55,mph
